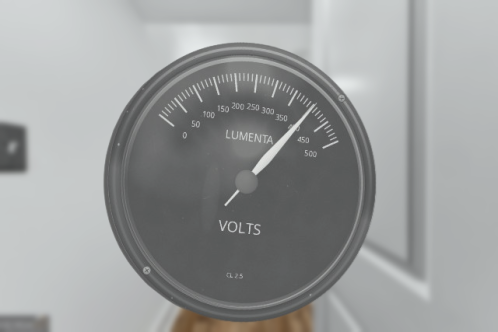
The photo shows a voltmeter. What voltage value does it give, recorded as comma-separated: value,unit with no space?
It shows 400,V
